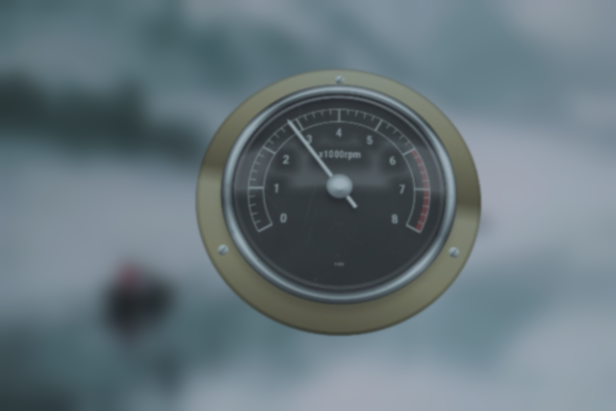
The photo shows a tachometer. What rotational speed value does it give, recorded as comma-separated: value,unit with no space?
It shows 2800,rpm
